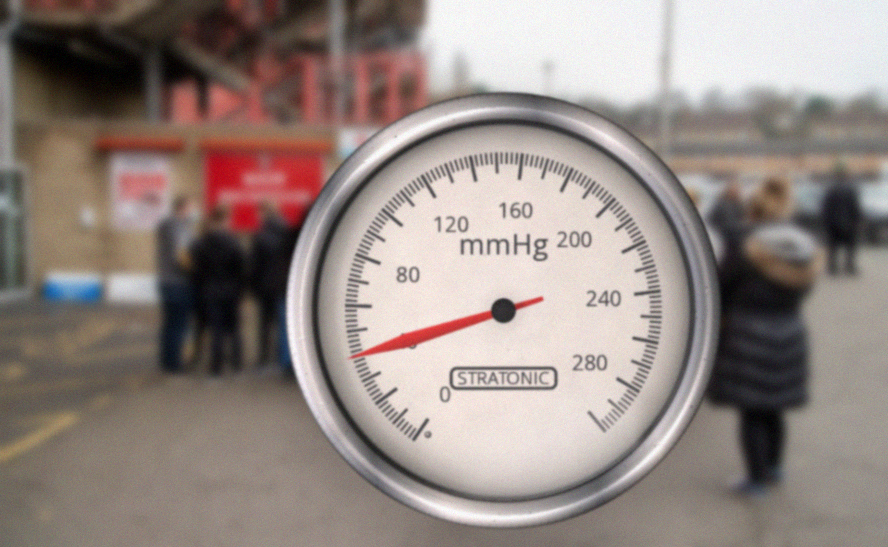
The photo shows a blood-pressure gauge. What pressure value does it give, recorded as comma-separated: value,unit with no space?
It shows 40,mmHg
